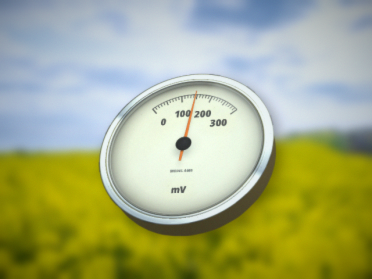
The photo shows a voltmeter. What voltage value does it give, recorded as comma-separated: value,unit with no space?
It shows 150,mV
